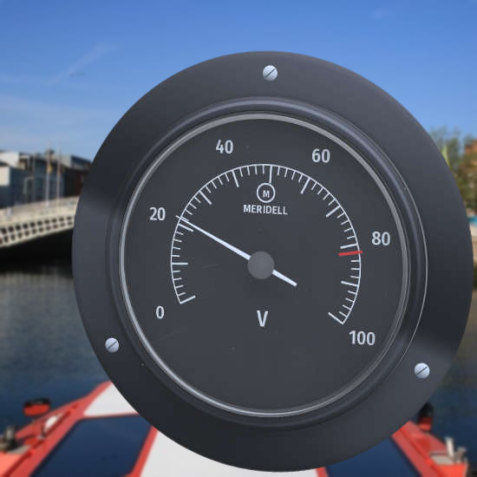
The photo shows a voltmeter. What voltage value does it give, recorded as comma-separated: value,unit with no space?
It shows 22,V
